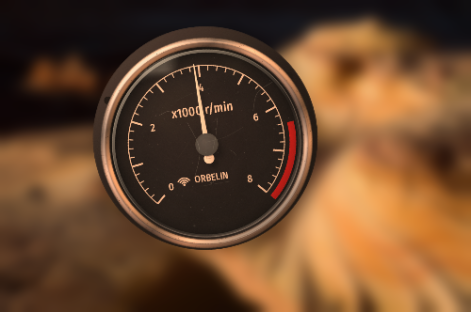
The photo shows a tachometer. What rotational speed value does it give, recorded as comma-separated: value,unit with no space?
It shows 3900,rpm
